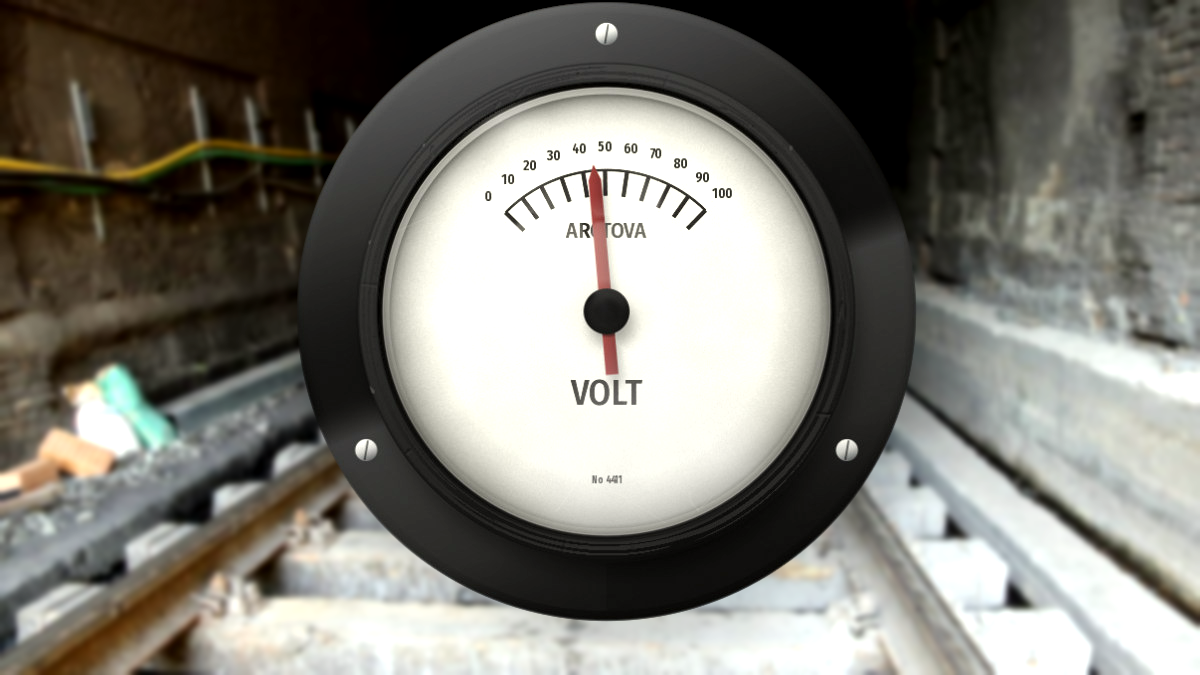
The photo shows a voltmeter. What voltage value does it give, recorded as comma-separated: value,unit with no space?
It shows 45,V
